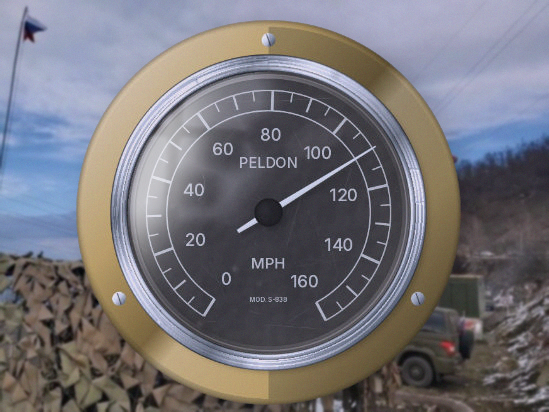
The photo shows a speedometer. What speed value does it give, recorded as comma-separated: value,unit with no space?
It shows 110,mph
